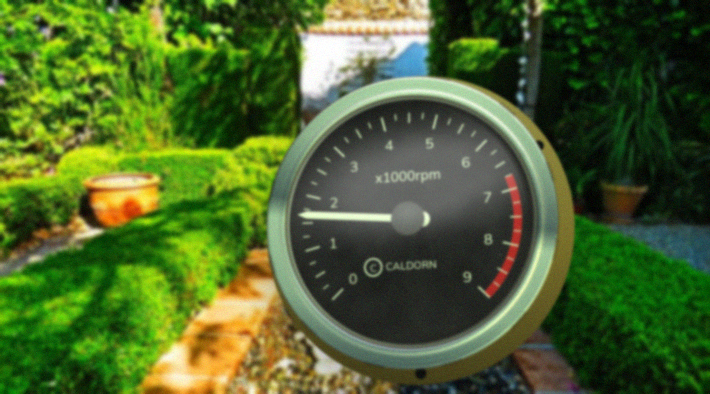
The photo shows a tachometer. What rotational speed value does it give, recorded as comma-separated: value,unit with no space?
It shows 1625,rpm
